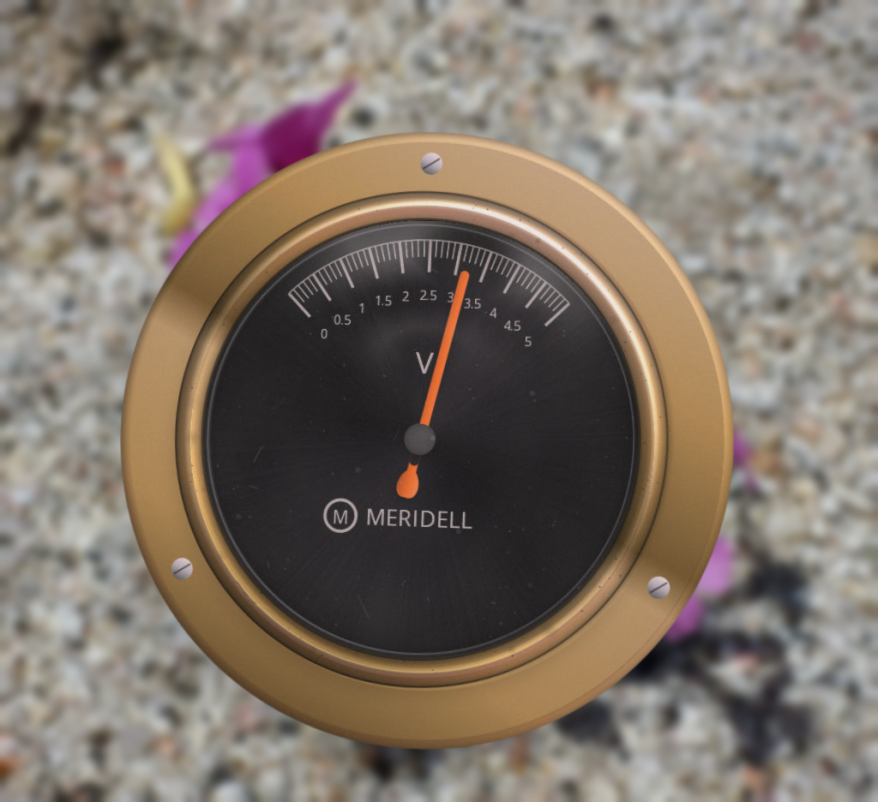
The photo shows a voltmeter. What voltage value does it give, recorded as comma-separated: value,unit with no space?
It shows 3.2,V
